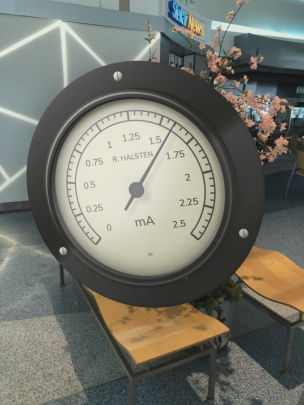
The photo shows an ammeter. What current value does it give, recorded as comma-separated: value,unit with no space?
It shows 1.6,mA
